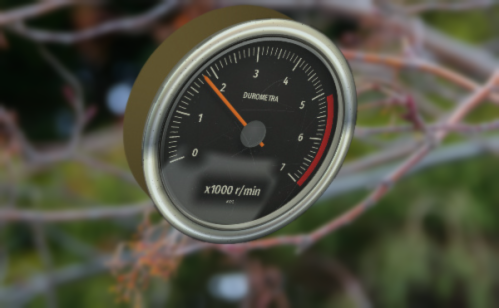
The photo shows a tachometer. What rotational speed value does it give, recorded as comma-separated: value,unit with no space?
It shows 1800,rpm
